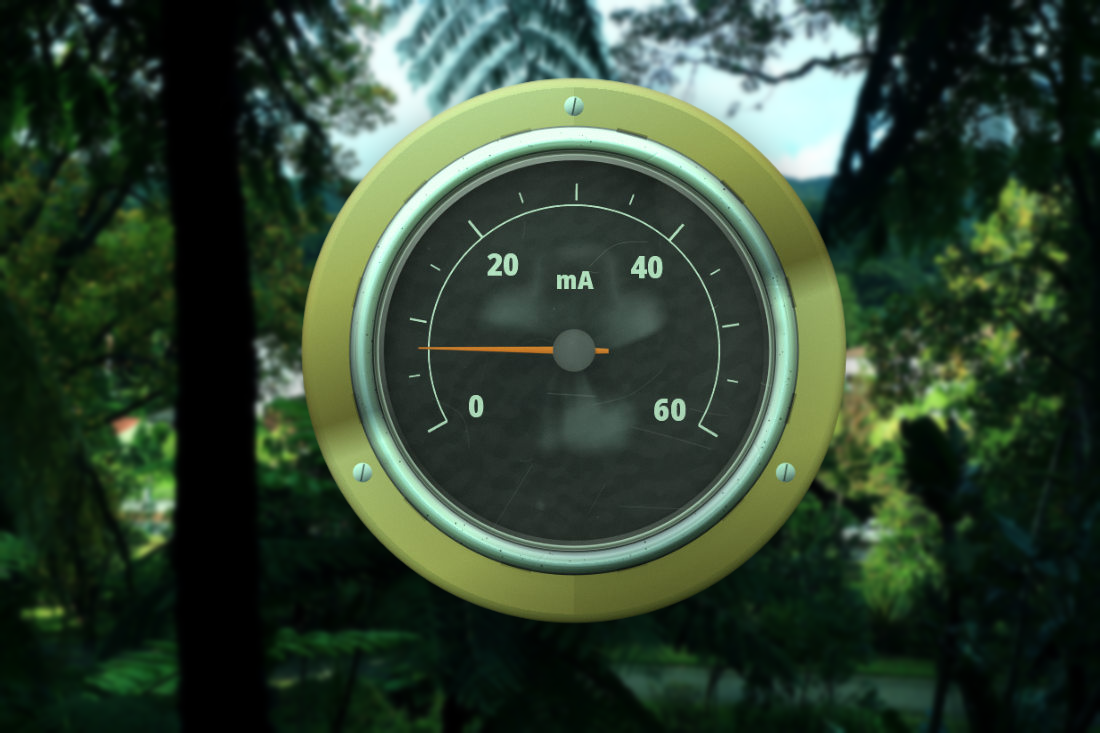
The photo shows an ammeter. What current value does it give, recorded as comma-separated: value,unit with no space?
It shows 7.5,mA
